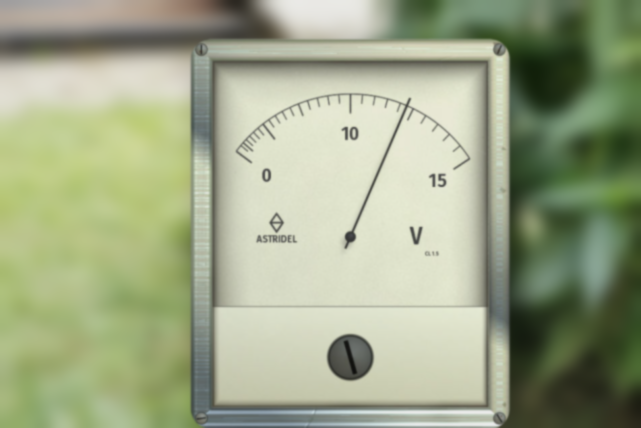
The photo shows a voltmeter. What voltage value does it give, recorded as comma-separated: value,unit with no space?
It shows 12.25,V
